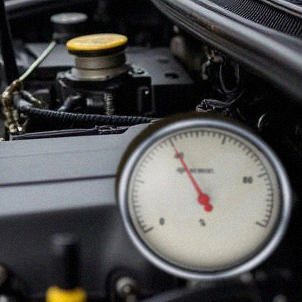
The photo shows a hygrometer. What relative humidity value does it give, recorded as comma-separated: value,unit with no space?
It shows 40,%
